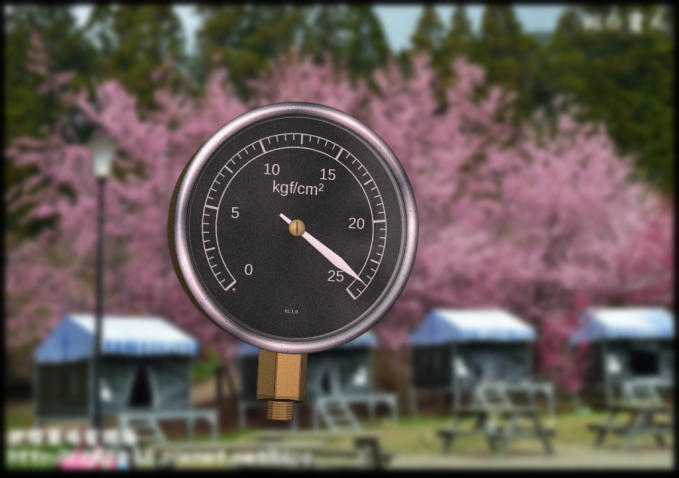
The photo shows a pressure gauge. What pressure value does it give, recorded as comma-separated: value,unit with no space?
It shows 24,kg/cm²
